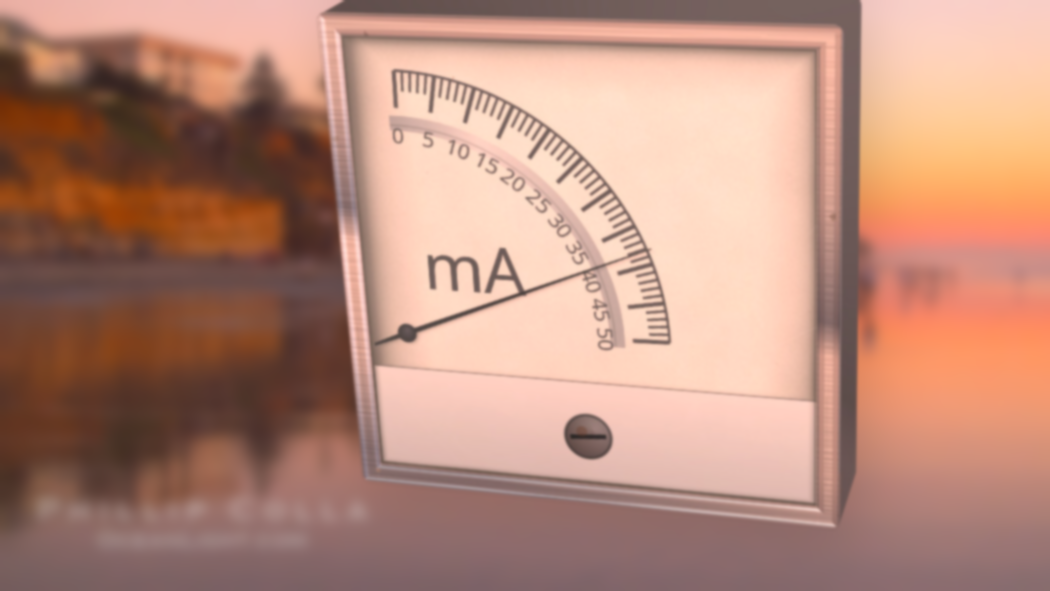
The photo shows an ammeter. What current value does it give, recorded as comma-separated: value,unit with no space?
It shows 38,mA
